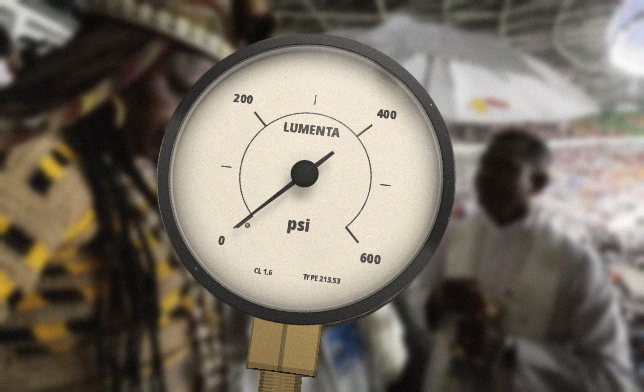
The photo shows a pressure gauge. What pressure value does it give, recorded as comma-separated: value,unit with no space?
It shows 0,psi
